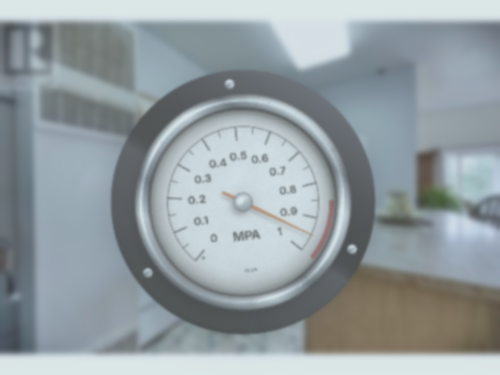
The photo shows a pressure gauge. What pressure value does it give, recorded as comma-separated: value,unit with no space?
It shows 0.95,MPa
